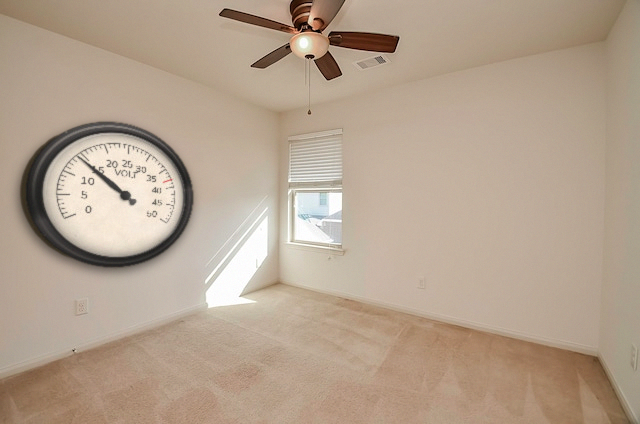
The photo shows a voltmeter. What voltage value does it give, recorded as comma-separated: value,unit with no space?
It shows 14,V
